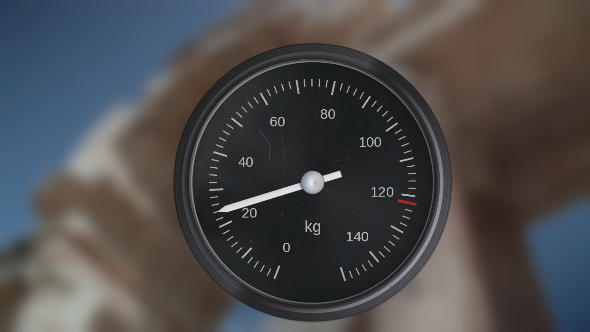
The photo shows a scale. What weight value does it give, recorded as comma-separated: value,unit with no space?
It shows 24,kg
